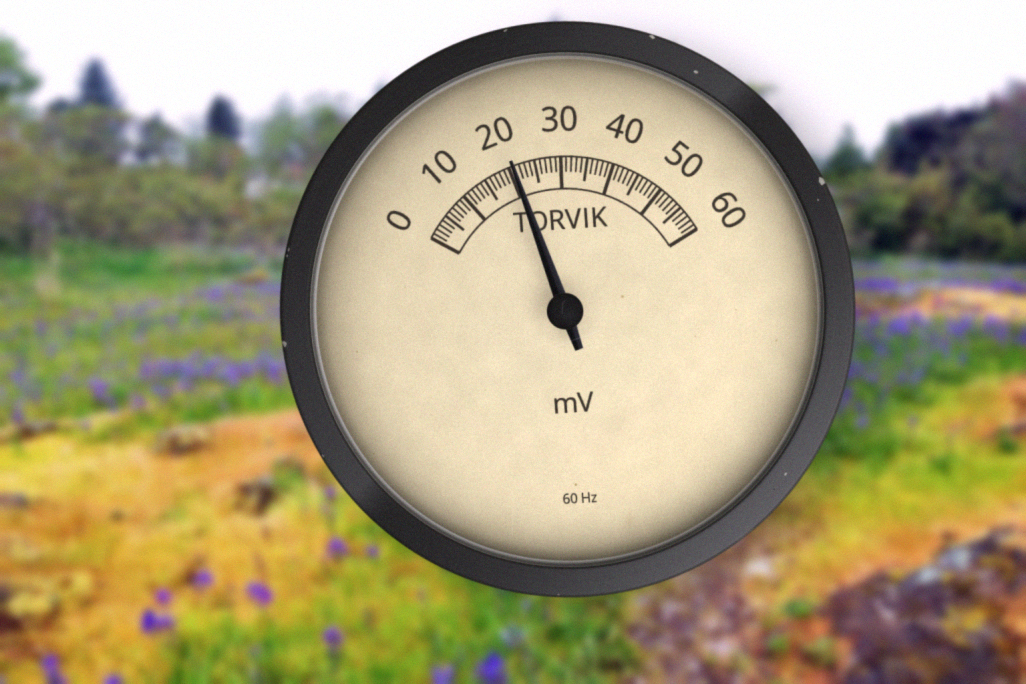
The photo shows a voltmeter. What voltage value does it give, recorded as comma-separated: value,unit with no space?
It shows 21,mV
